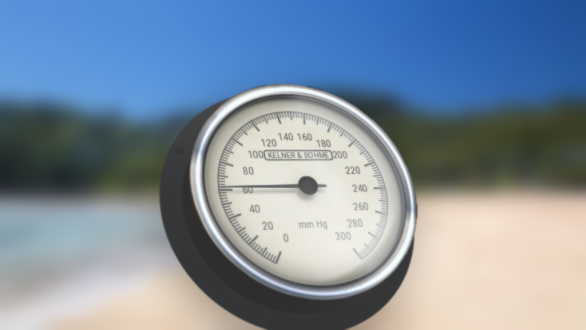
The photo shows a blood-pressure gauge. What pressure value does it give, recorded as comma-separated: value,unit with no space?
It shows 60,mmHg
